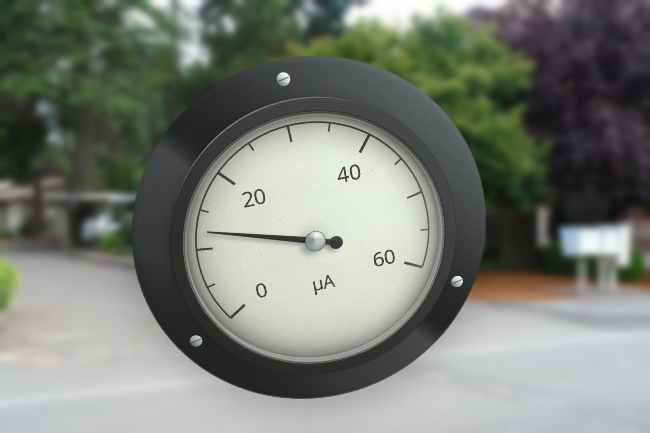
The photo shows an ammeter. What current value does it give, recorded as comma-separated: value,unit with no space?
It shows 12.5,µA
